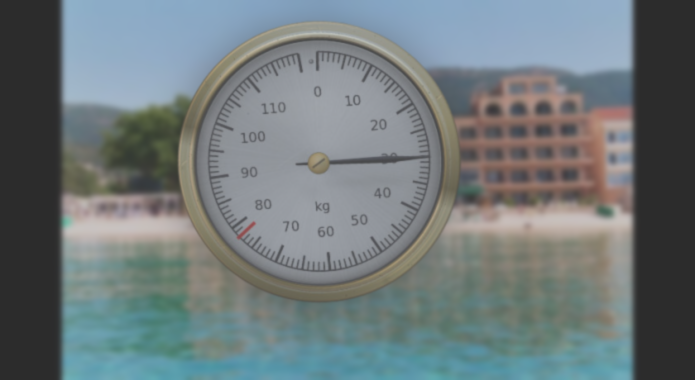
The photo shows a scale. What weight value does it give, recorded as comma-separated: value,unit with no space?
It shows 30,kg
